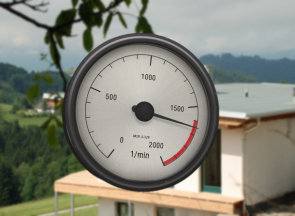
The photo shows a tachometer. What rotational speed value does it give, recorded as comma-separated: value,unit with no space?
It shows 1650,rpm
